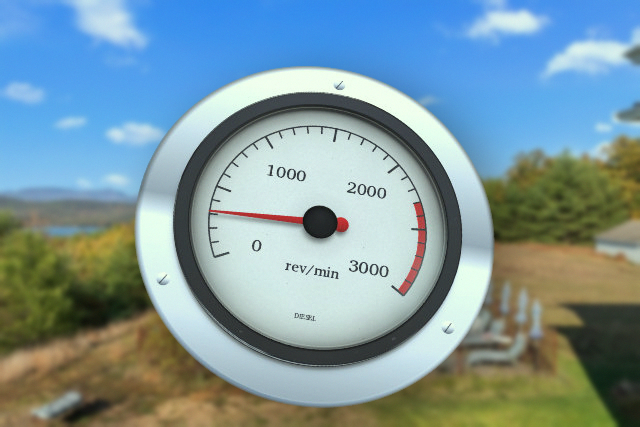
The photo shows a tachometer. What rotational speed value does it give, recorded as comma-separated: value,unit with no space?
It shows 300,rpm
